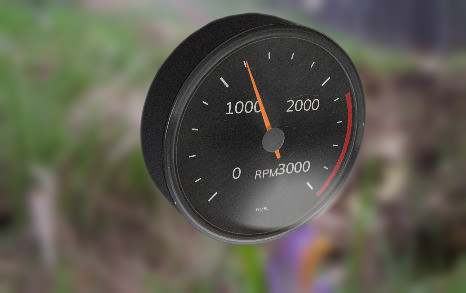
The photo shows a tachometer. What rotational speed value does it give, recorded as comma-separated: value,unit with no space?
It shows 1200,rpm
